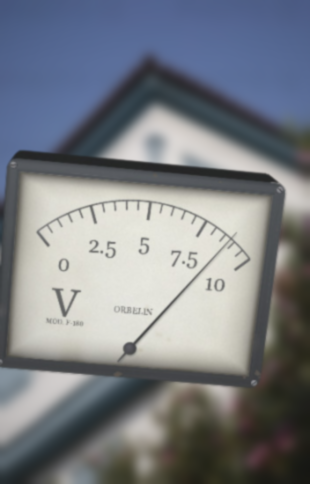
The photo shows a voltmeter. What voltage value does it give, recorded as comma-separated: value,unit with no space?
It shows 8.75,V
